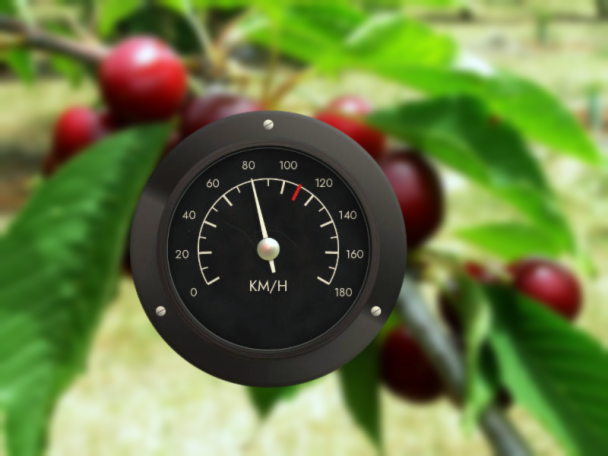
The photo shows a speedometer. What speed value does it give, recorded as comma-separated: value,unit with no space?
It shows 80,km/h
